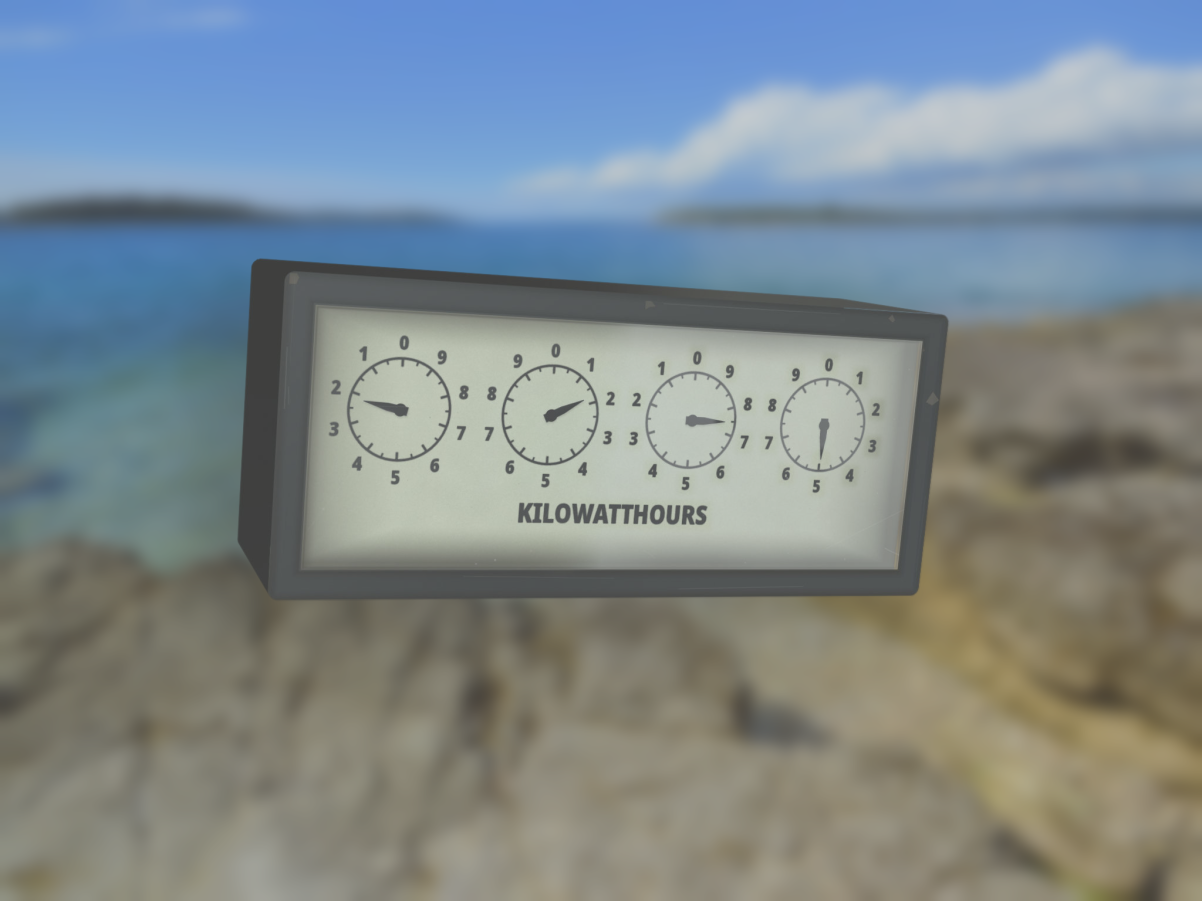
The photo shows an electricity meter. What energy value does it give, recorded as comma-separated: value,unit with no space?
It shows 2175,kWh
